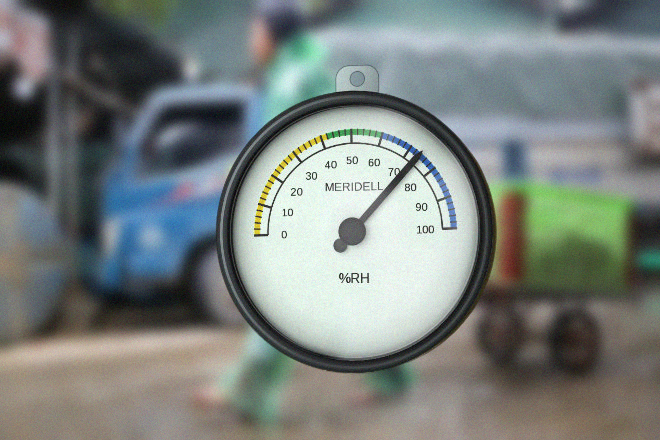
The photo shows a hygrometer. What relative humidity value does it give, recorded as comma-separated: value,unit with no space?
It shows 74,%
